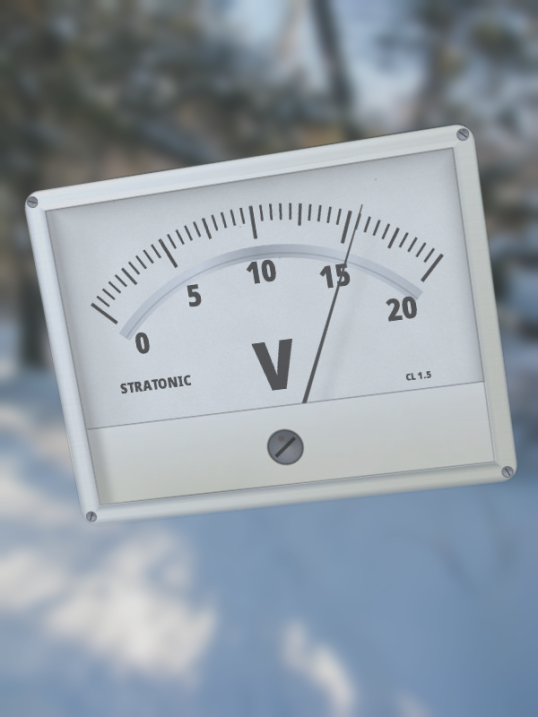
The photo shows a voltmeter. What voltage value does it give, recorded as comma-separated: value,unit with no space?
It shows 15.5,V
